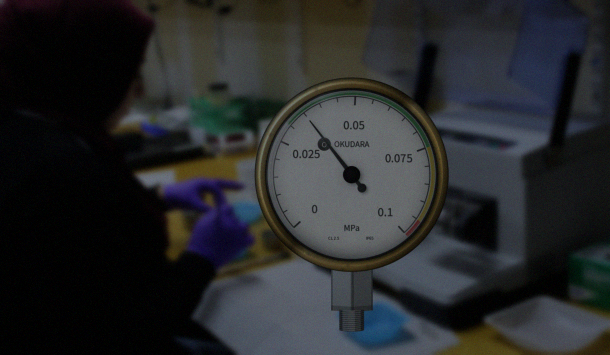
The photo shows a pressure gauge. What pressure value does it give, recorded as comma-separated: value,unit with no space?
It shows 0.035,MPa
